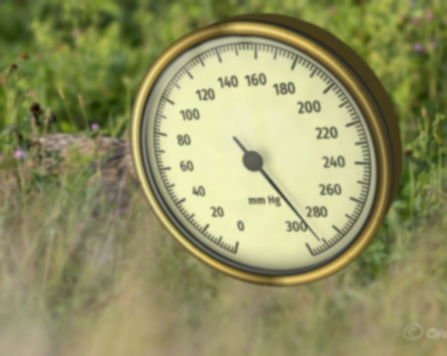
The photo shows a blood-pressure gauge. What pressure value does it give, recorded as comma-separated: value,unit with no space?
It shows 290,mmHg
